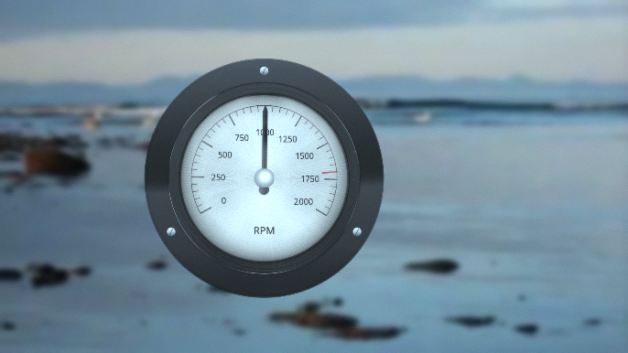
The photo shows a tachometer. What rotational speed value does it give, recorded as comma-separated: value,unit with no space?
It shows 1000,rpm
